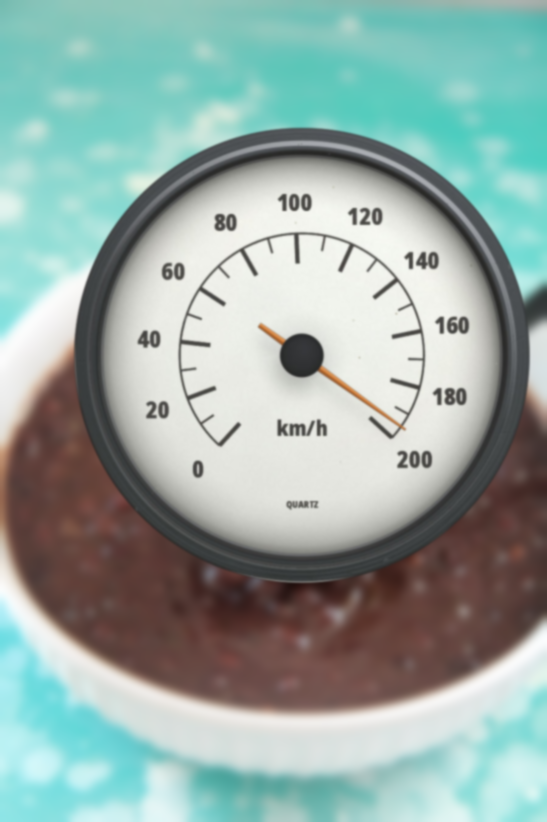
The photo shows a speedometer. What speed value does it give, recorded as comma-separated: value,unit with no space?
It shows 195,km/h
